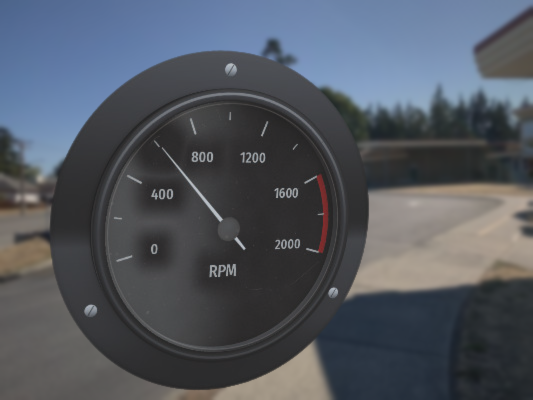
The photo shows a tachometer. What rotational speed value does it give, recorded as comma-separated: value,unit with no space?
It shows 600,rpm
